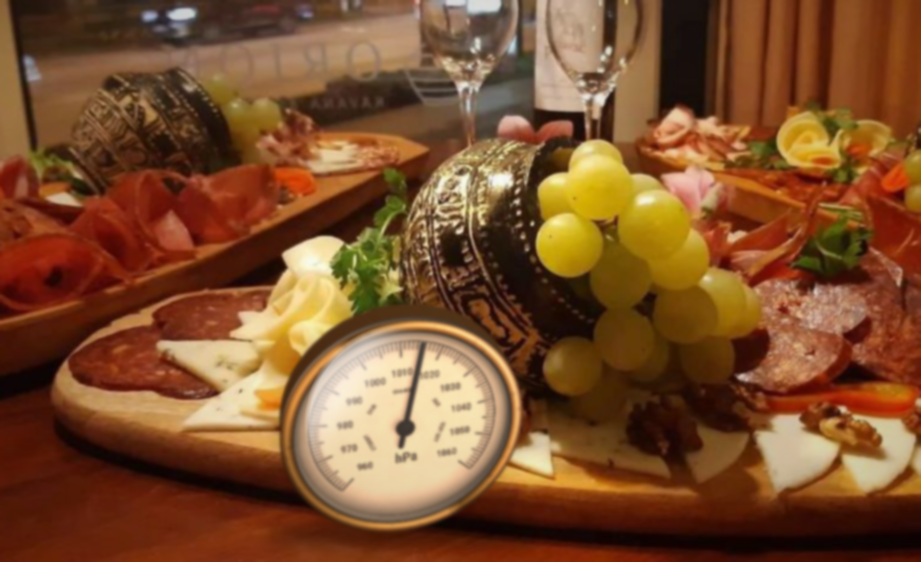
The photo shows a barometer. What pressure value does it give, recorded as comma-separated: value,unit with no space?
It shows 1015,hPa
